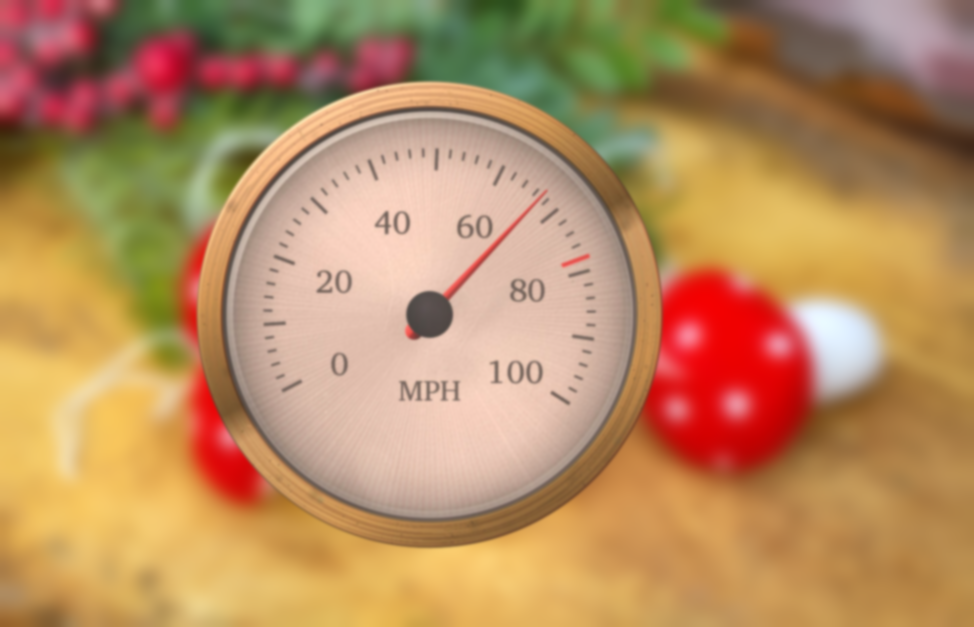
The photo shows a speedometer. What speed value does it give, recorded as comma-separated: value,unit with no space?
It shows 67,mph
